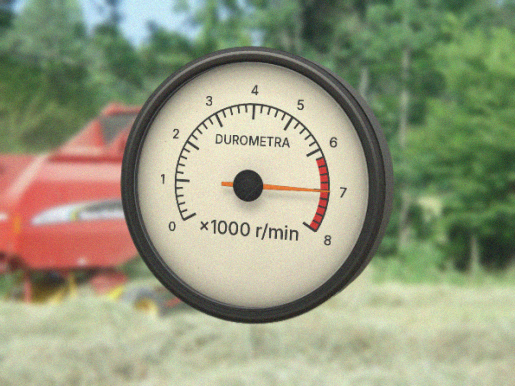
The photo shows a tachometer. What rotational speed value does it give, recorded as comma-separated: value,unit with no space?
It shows 7000,rpm
